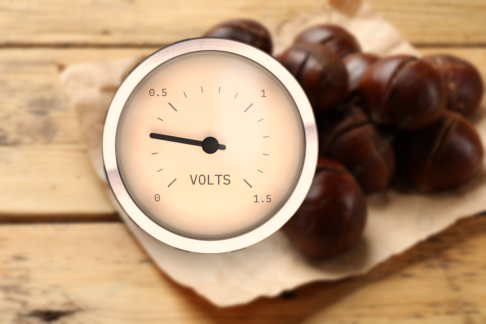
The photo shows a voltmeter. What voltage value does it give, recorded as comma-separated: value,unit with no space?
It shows 0.3,V
